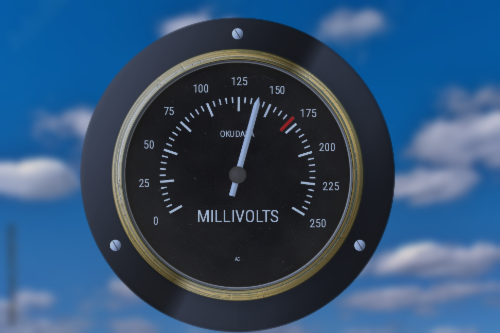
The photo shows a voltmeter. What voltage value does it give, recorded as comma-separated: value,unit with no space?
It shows 140,mV
